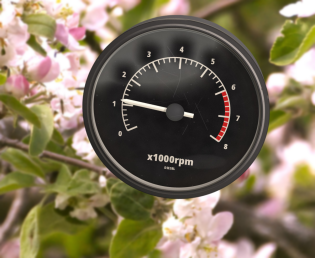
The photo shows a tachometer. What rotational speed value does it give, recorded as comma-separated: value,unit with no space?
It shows 1200,rpm
